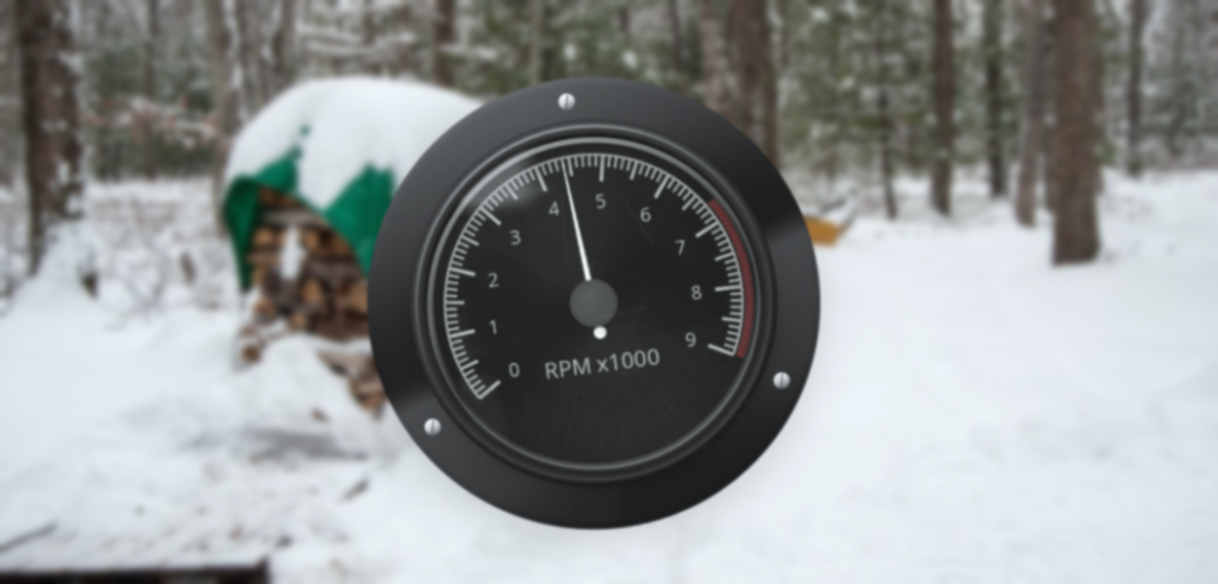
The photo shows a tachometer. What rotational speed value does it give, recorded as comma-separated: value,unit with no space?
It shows 4400,rpm
